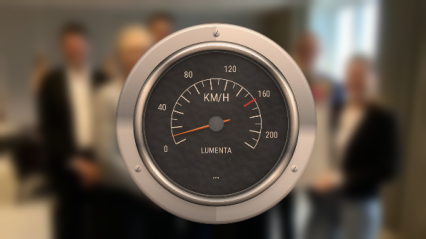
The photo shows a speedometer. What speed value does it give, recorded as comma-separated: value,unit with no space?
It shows 10,km/h
